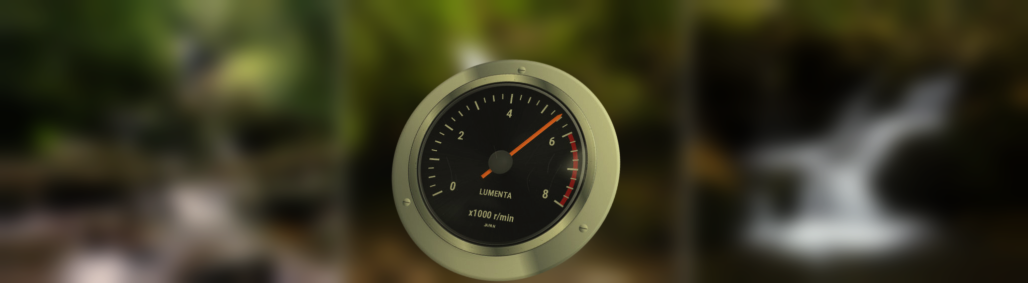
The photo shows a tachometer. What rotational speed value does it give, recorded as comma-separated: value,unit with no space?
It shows 5500,rpm
